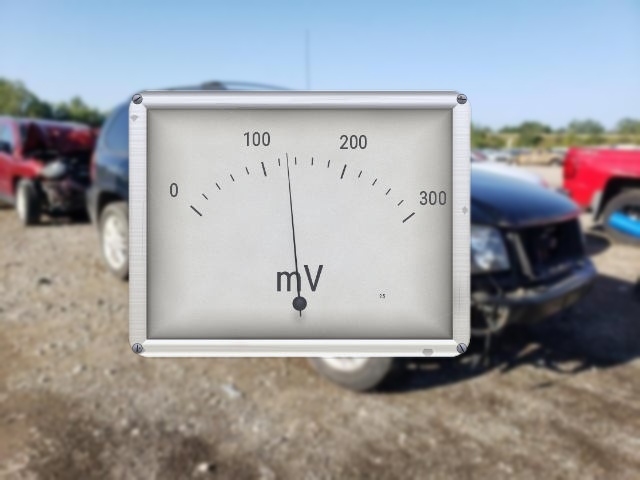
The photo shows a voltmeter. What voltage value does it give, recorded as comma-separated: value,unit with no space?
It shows 130,mV
